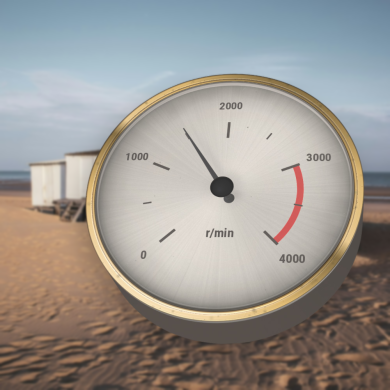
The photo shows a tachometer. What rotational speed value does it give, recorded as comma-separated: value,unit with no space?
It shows 1500,rpm
